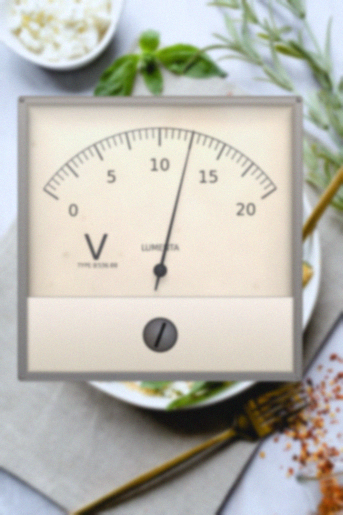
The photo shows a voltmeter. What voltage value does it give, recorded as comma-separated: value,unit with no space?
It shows 12.5,V
